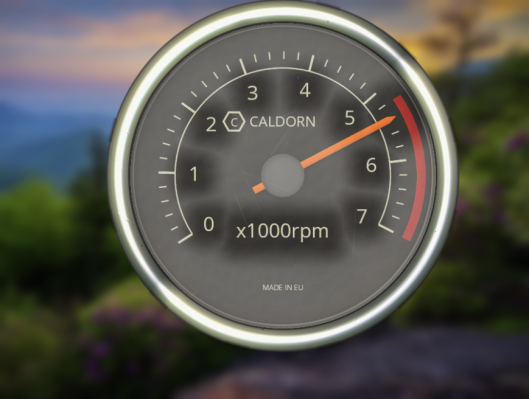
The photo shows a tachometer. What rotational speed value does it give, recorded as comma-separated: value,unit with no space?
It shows 5400,rpm
